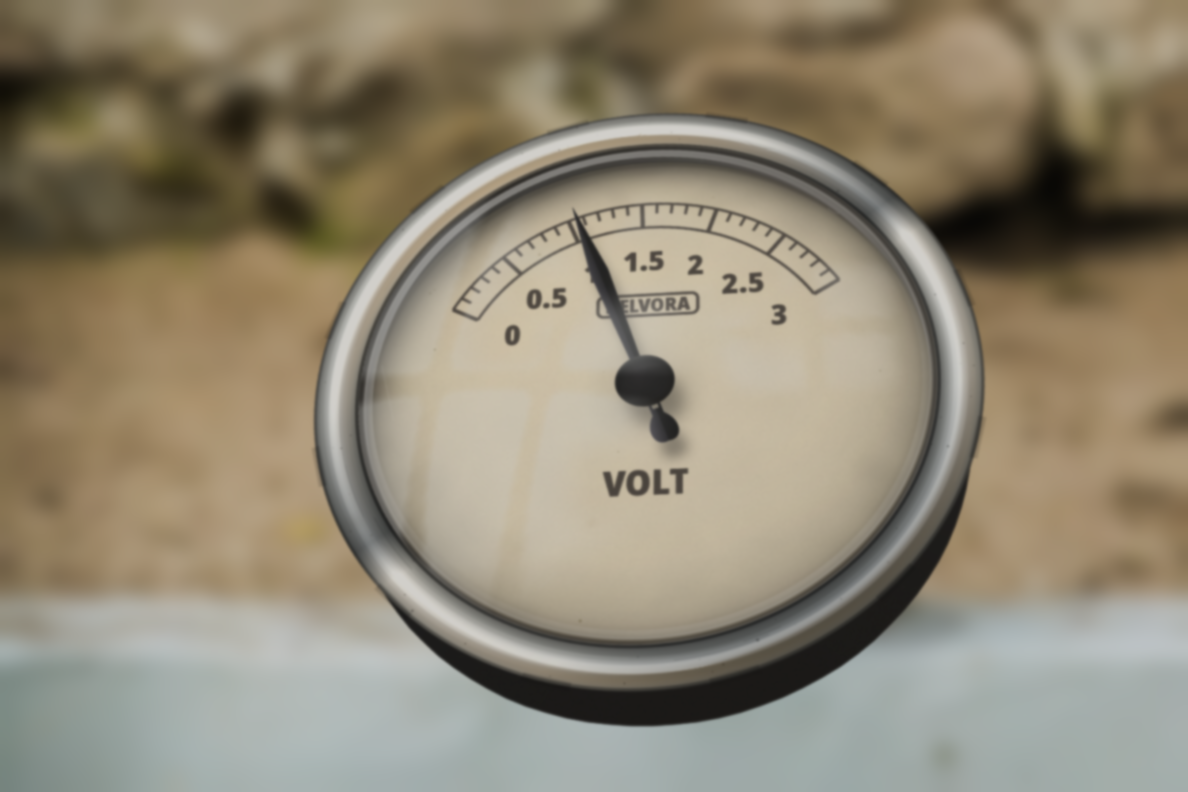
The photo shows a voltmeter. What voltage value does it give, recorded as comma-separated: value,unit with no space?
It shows 1.05,V
